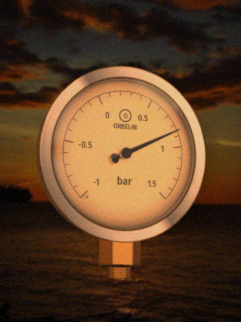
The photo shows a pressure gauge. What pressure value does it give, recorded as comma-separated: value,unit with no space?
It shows 0.85,bar
